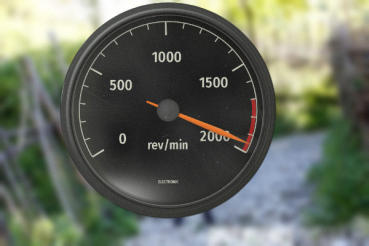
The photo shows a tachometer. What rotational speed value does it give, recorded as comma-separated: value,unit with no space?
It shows 1950,rpm
